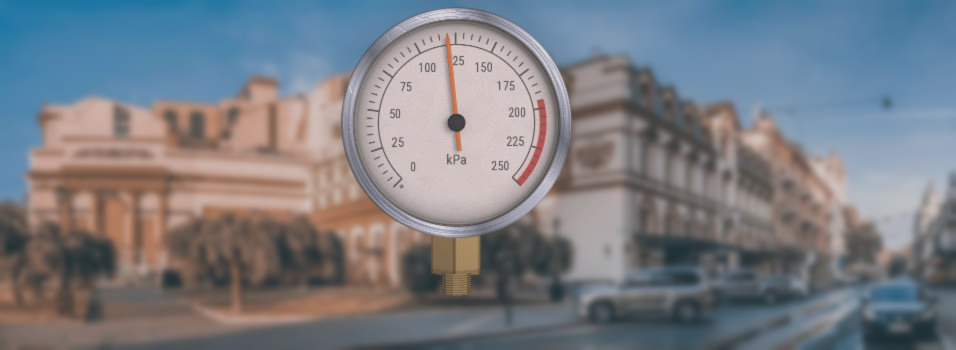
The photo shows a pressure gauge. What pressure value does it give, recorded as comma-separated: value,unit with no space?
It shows 120,kPa
